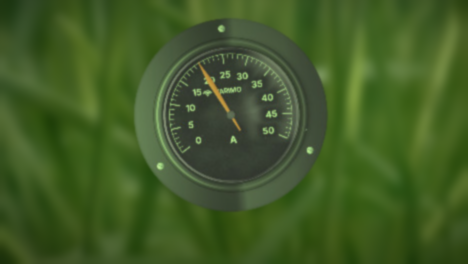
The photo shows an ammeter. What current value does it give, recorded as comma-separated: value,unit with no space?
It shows 20,A
